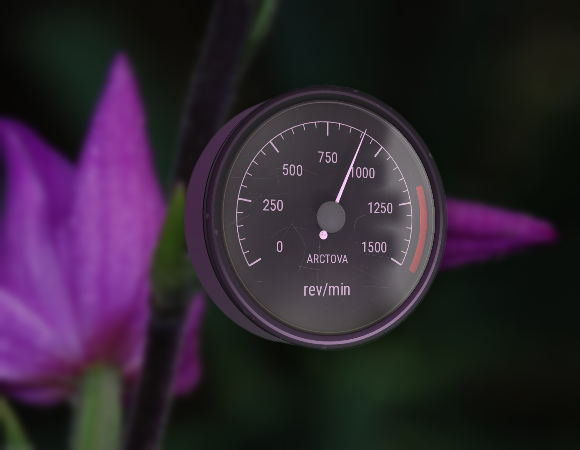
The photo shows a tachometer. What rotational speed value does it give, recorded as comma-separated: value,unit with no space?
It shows 900,rpm
